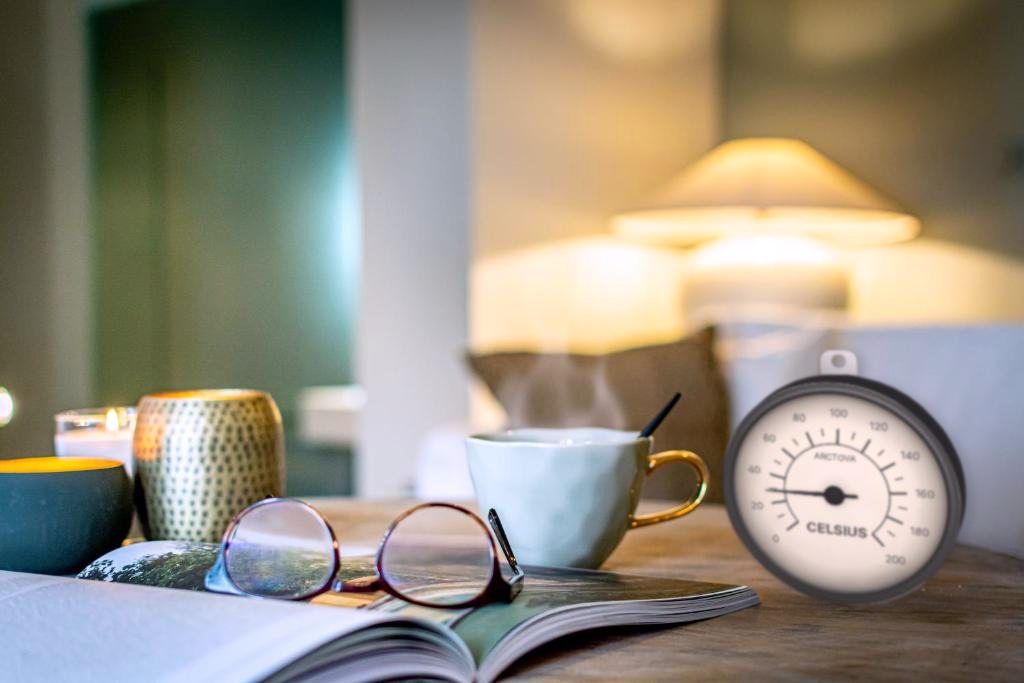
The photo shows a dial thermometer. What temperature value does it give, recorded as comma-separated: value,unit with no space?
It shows 30,°C
